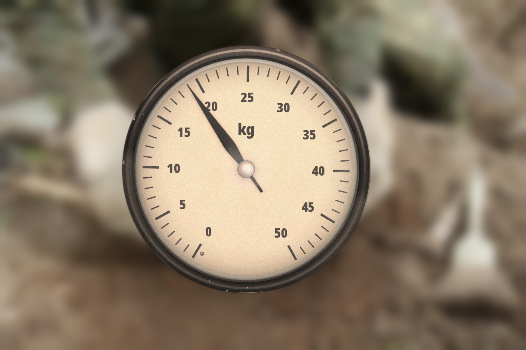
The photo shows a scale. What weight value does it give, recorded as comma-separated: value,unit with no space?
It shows 19,kg
